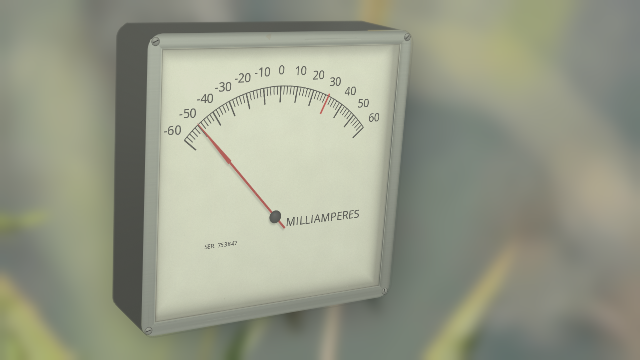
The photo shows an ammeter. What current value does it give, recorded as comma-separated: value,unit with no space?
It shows -50,mA
